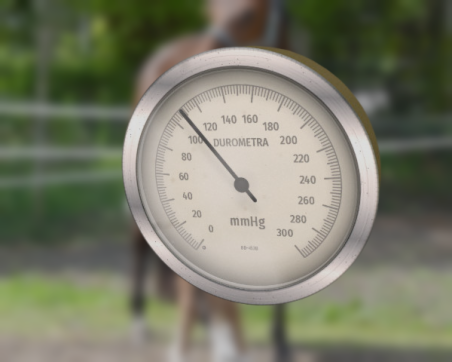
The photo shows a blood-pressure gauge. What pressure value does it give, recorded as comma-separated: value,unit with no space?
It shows 110,mmHg
